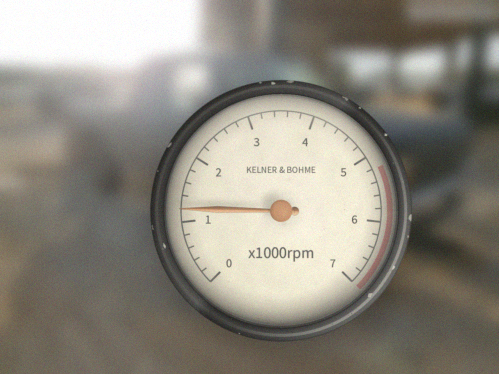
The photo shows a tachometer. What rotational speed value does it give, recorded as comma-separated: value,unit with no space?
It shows 1200,rpm
